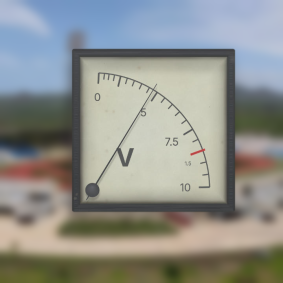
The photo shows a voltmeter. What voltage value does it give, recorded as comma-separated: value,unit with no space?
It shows 4.75,V
